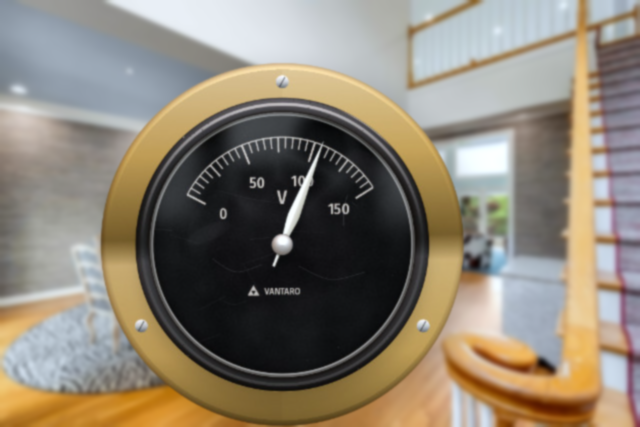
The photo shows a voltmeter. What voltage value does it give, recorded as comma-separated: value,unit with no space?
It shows 105,V
